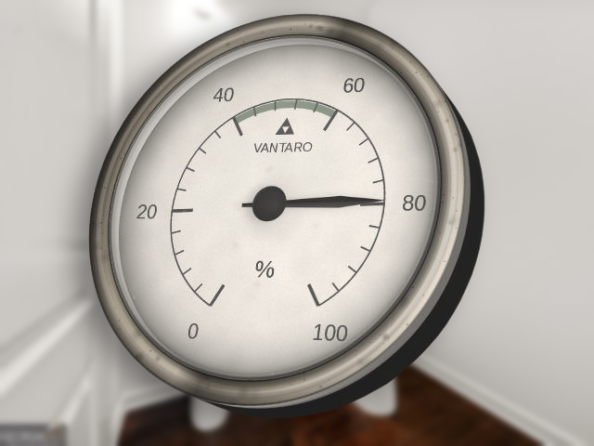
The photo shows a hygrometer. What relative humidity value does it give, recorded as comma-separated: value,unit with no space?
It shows 80,%
